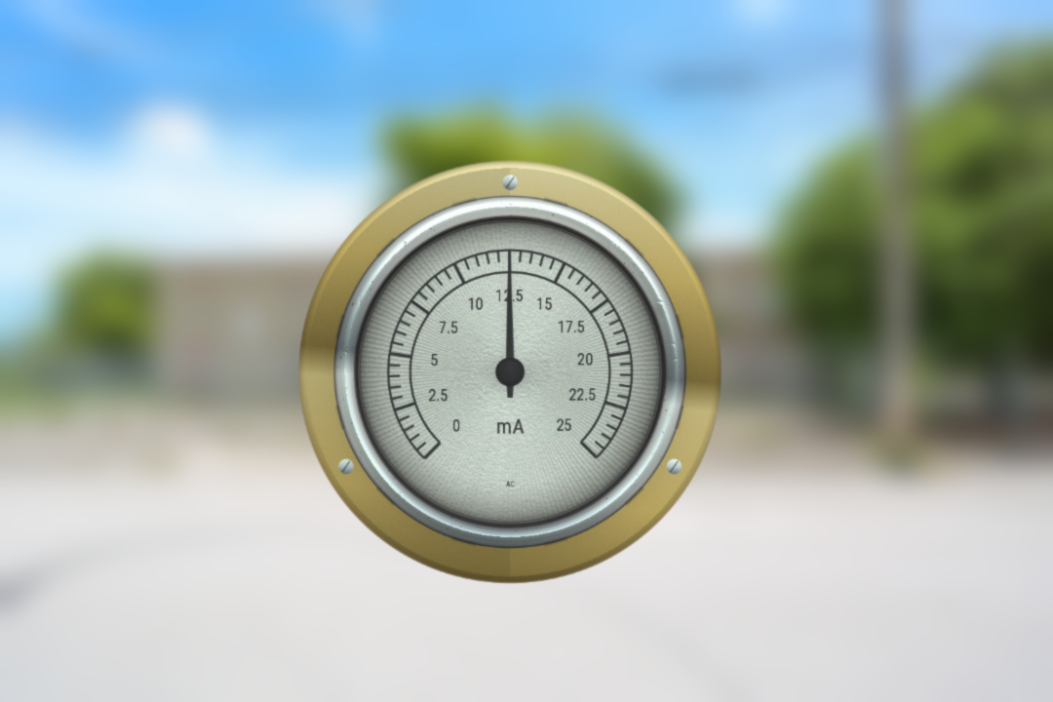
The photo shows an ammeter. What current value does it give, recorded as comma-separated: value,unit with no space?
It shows 12.5,mA
